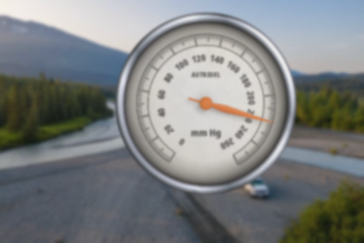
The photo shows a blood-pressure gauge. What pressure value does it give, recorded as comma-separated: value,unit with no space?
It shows 220,mmHg
